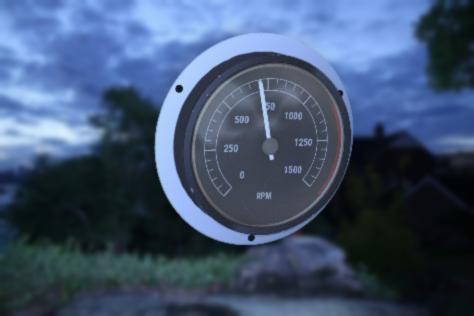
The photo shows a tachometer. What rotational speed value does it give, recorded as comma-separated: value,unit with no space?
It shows 700,rpm
